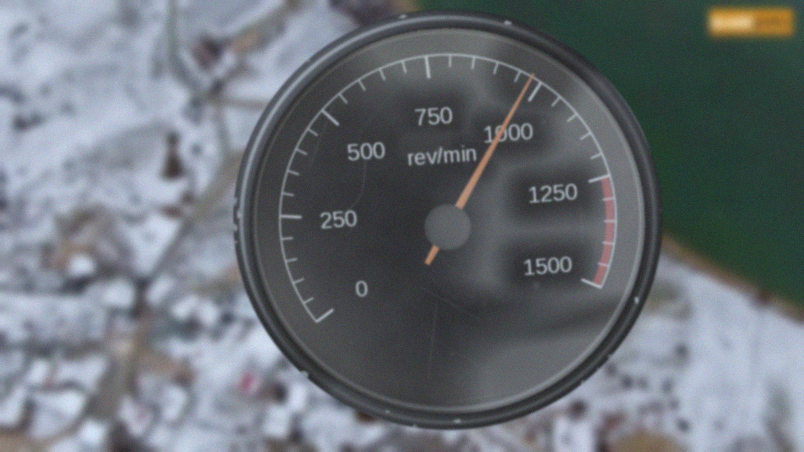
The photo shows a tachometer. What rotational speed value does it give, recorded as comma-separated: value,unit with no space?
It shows 975,rpm
